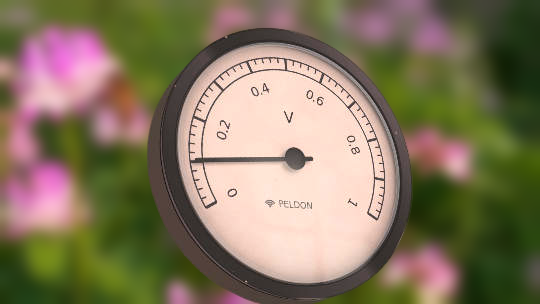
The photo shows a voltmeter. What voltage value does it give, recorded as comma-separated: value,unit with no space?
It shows 0.1,V
